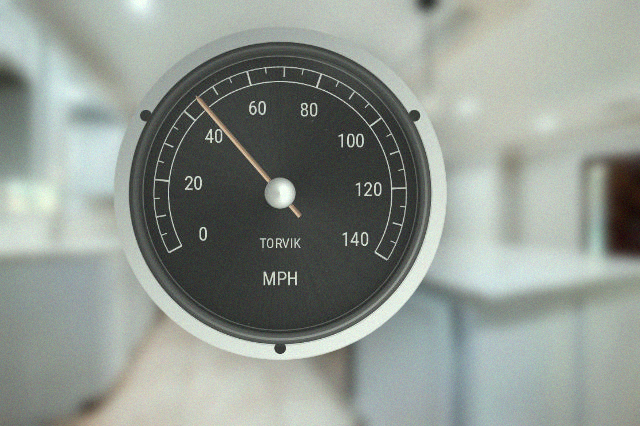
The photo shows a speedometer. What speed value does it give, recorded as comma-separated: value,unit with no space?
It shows 45,mph
